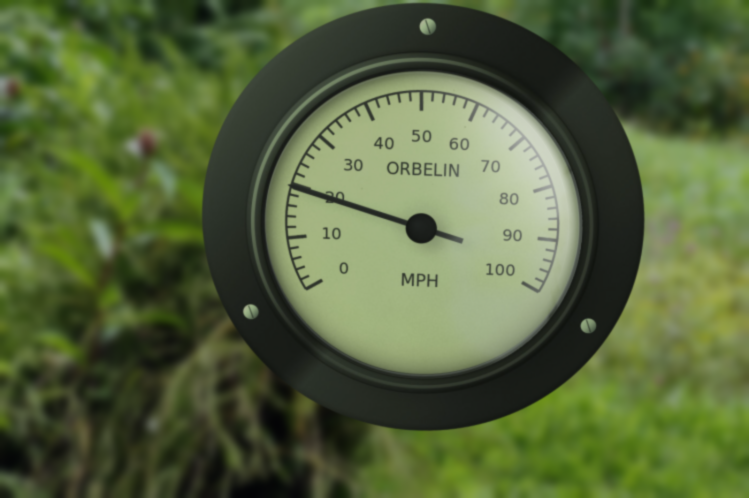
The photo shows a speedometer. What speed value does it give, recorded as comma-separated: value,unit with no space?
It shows 20,mph
